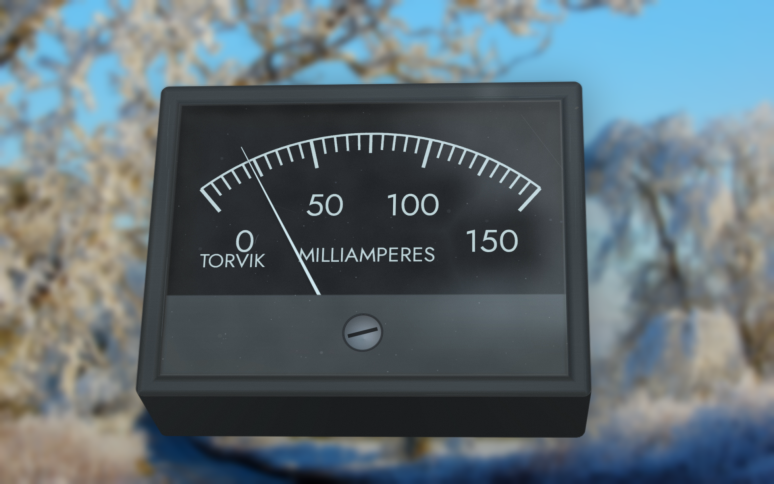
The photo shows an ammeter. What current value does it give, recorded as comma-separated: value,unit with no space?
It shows 22.5,mA
